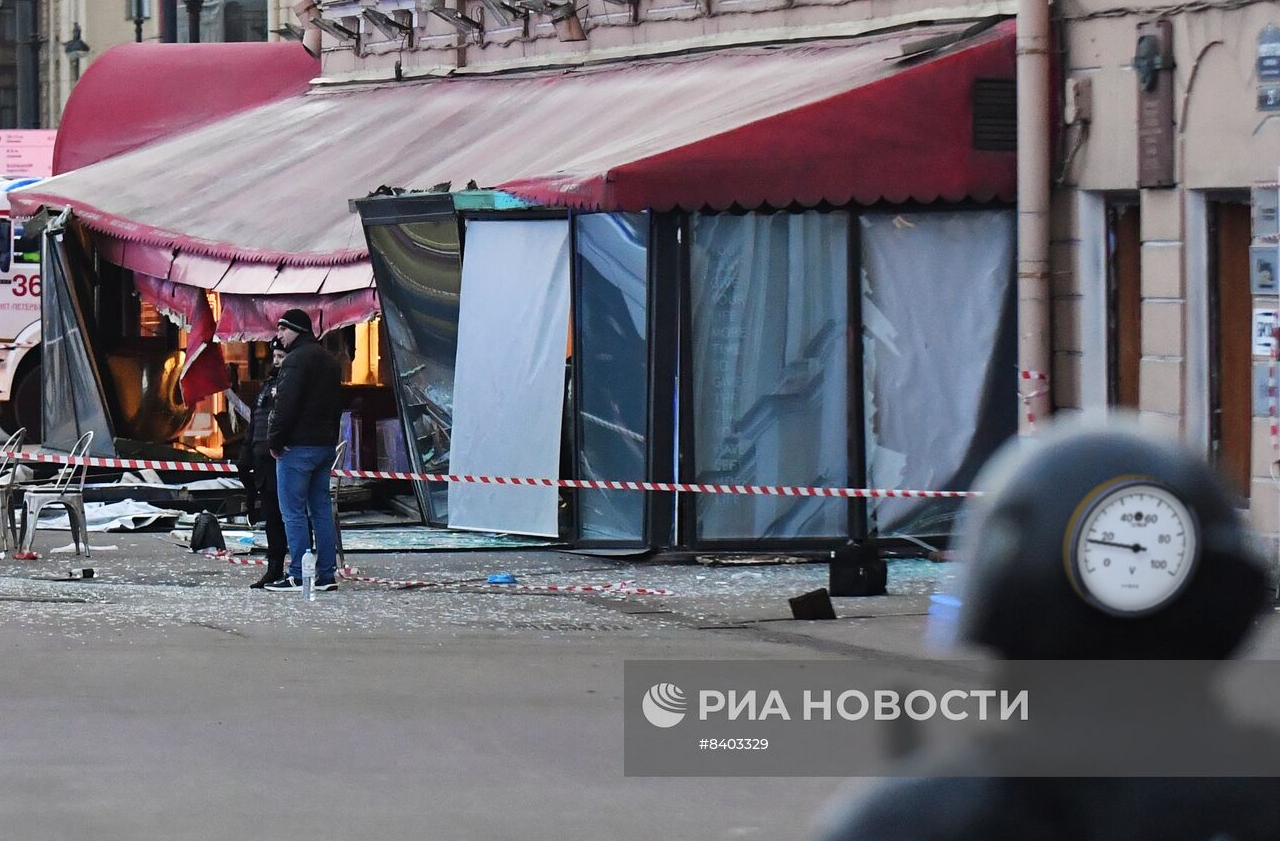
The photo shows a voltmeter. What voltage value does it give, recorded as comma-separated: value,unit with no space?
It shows 15,V
